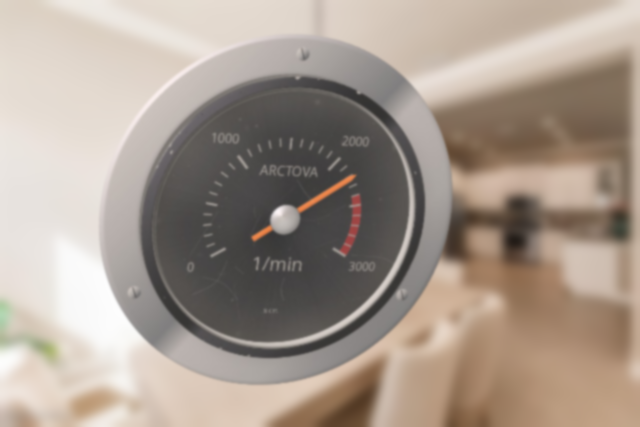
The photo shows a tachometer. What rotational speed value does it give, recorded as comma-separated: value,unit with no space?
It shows 2200,rpm
